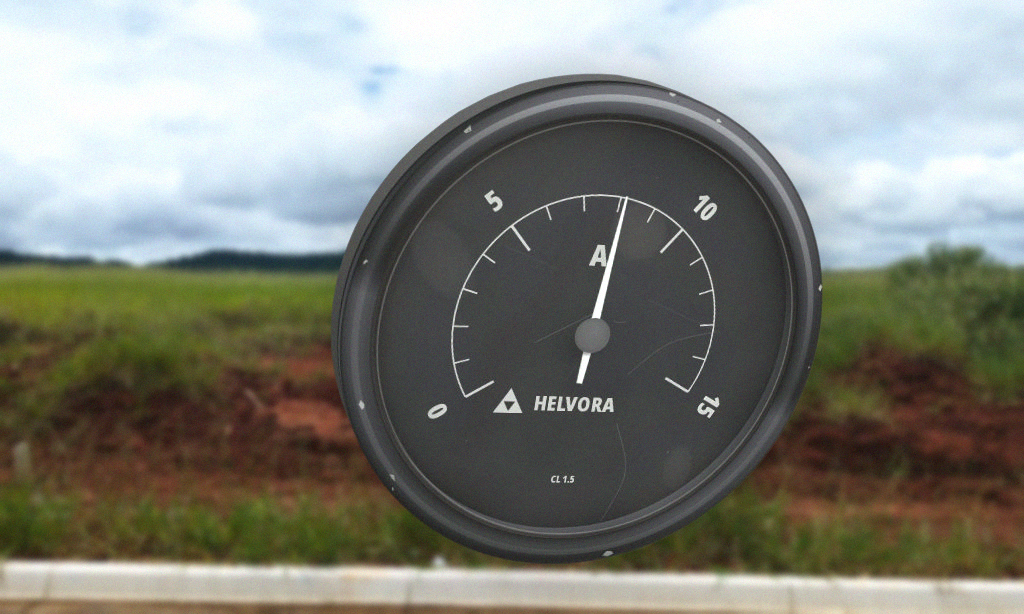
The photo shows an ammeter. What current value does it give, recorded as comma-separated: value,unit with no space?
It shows 8,A
